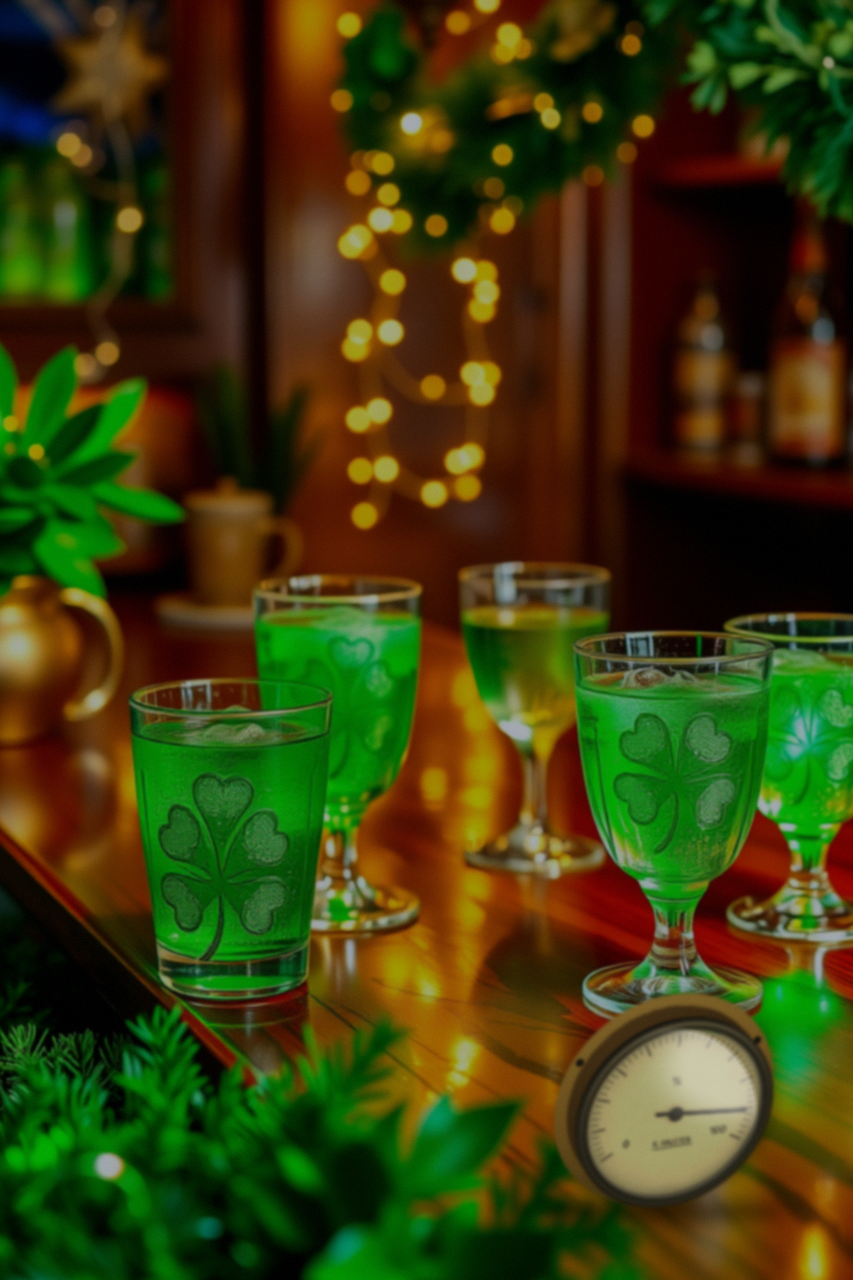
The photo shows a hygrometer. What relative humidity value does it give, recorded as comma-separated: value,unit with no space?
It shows 90,%
